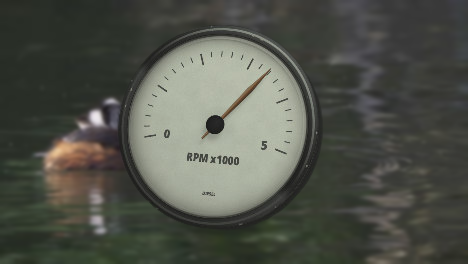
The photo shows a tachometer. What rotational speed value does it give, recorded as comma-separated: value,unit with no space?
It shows 3400,rpm
